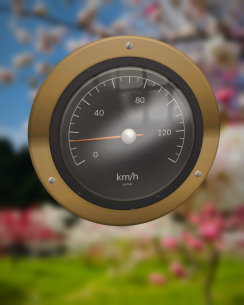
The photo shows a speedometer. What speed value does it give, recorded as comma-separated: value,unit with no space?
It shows 15,km/h
